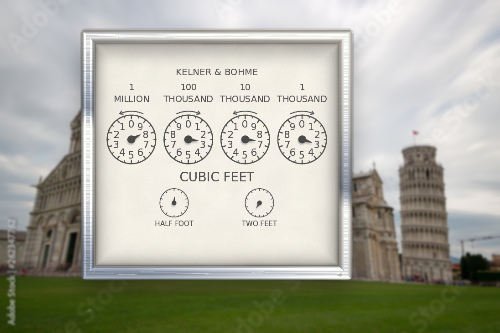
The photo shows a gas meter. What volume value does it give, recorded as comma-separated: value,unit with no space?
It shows 827300,ft³
